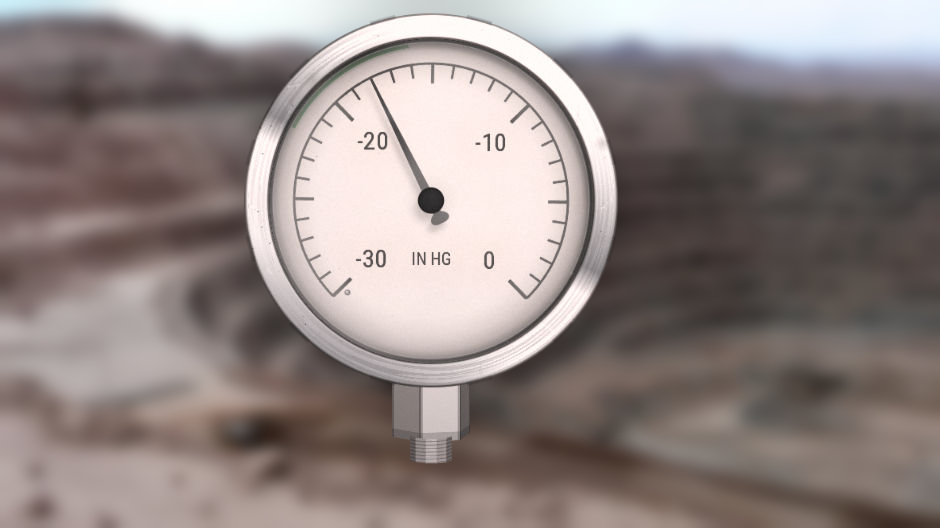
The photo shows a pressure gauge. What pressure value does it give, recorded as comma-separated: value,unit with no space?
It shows -18,inHg
